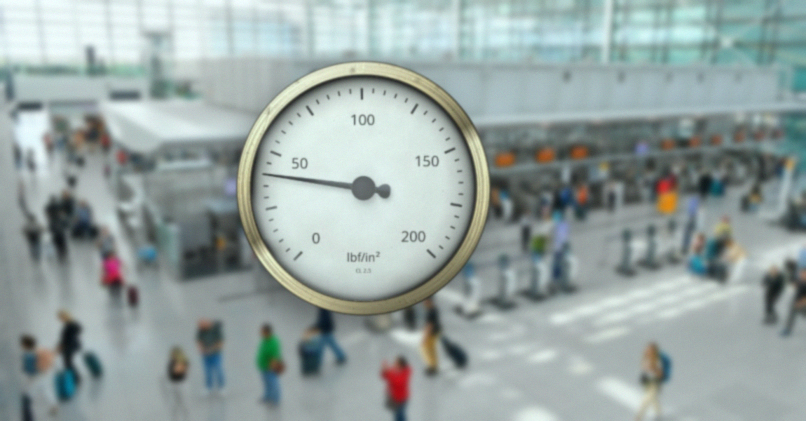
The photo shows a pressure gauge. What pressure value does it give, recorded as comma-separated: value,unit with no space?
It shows 40,psi
